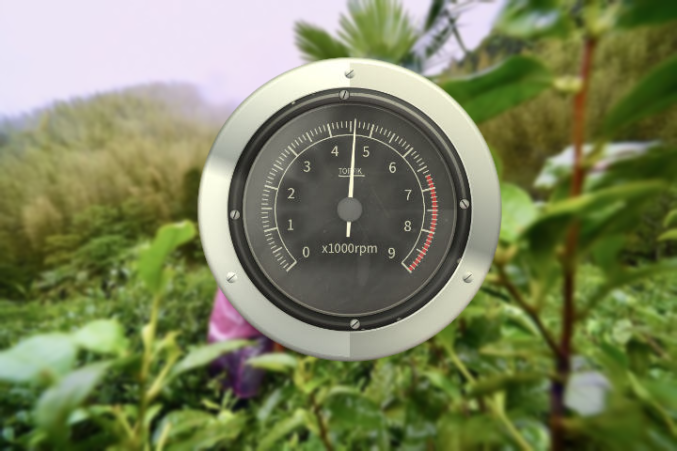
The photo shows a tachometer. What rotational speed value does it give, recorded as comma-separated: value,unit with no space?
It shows 4600,rpm
